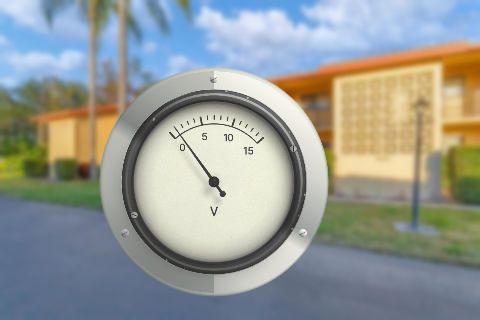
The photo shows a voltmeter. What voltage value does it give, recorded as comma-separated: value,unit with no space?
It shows 1,V
